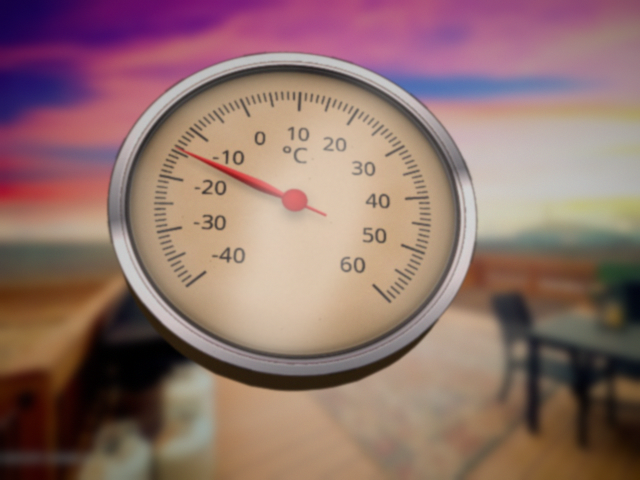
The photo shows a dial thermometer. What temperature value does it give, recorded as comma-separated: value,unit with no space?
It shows -15,°C
